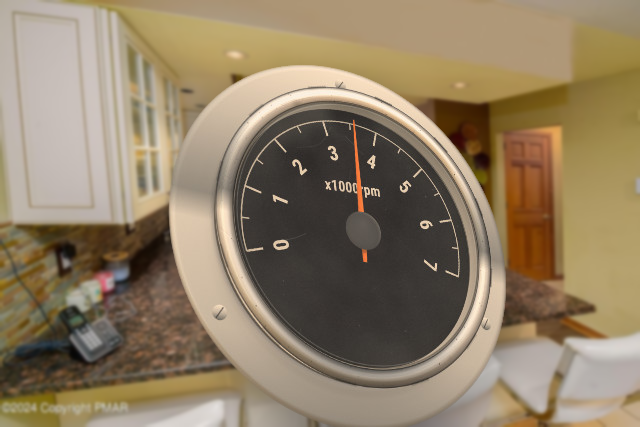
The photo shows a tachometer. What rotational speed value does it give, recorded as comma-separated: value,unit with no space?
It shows 3500,rpm
